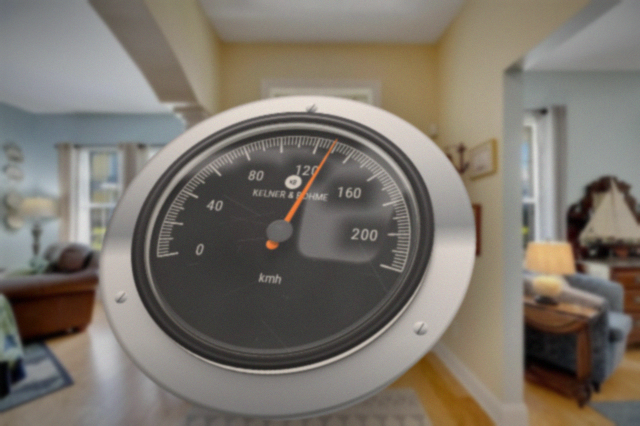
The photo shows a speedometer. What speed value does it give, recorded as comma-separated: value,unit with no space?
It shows 130,km/h
